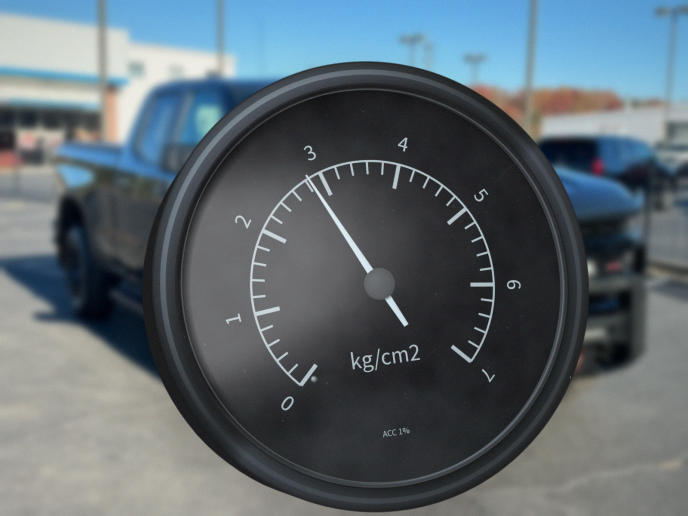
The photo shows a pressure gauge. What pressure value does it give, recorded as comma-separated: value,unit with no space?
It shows 2.8,kg/cm²
